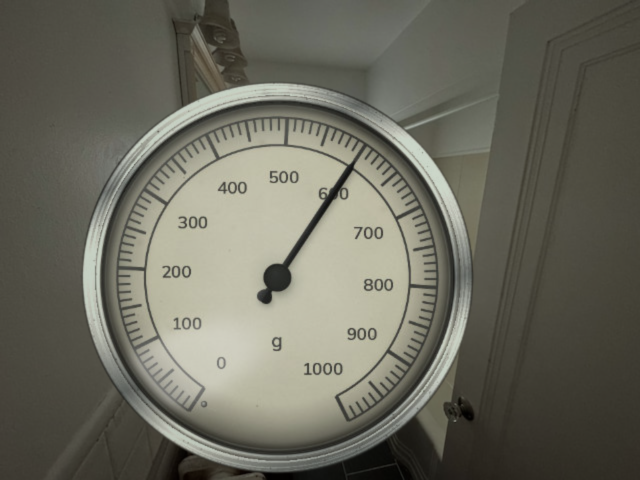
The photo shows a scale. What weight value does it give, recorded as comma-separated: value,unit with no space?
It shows 600,g
